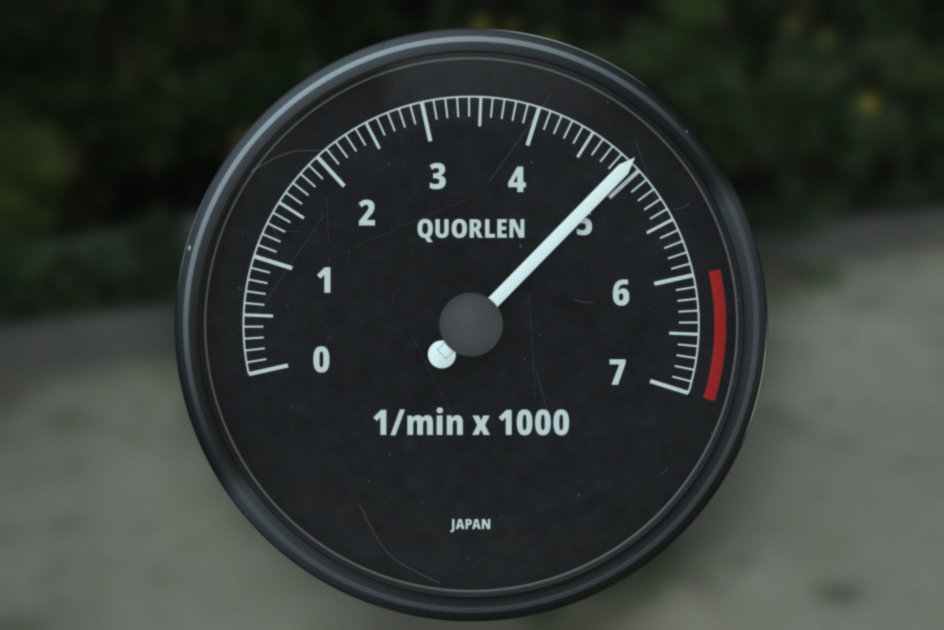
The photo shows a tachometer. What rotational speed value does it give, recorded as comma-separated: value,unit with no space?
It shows 4900,rpm
